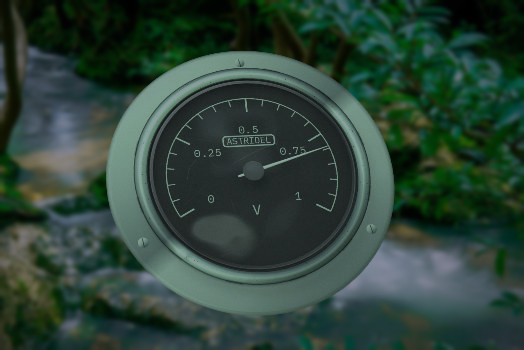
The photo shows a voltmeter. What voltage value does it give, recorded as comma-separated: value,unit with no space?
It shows 0.8,V
